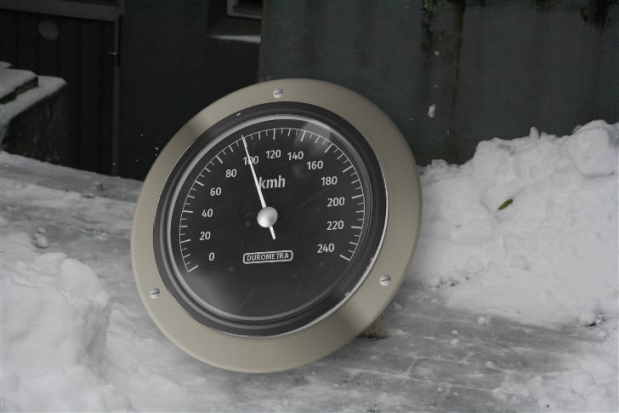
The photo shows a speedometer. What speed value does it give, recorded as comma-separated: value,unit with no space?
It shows 100,km/h
